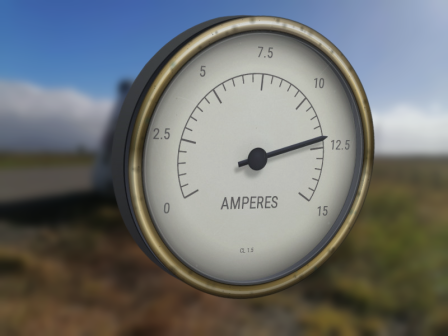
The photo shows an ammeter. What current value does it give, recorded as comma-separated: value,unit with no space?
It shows 12,A
